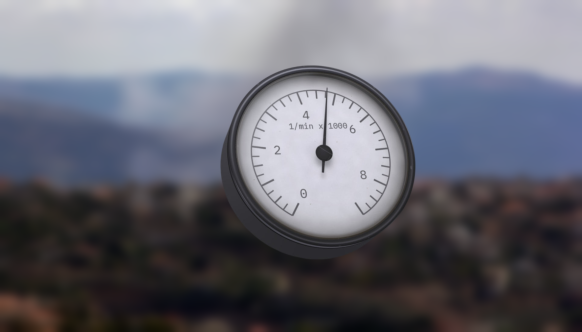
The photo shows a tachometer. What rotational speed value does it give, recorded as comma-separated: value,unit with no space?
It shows 4750,rpm
